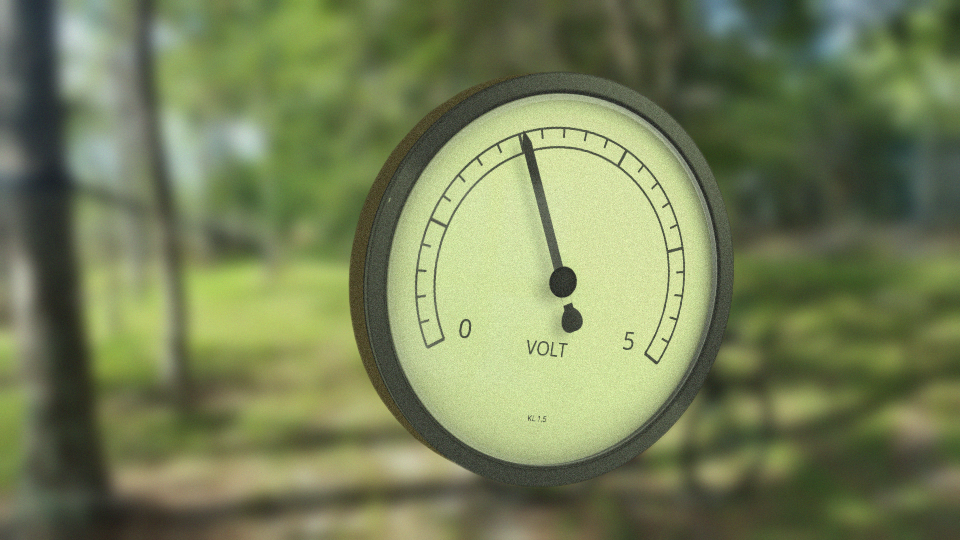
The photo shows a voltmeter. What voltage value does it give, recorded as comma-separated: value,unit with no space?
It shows 2,V
